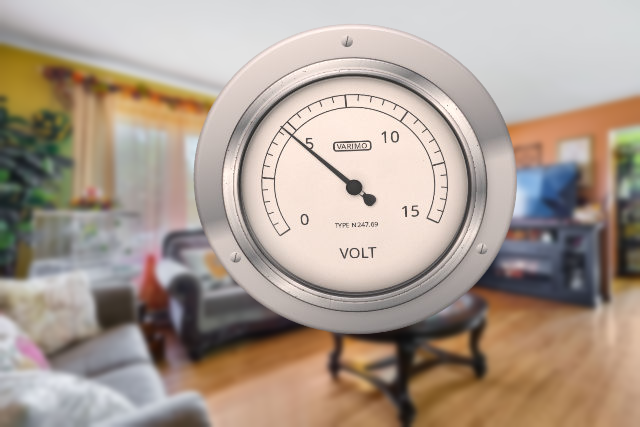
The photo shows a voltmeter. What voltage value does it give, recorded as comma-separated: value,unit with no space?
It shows 4.75,V
